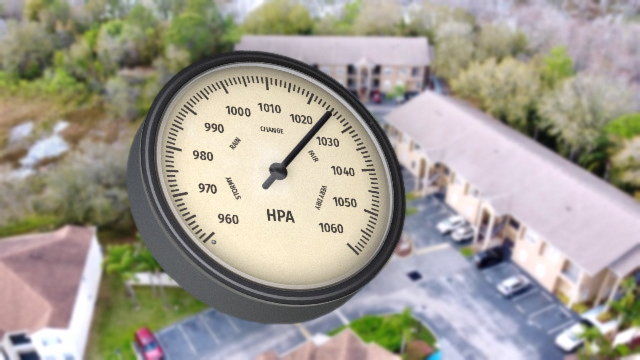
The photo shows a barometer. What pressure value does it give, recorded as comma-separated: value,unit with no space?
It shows 1025,hPa
